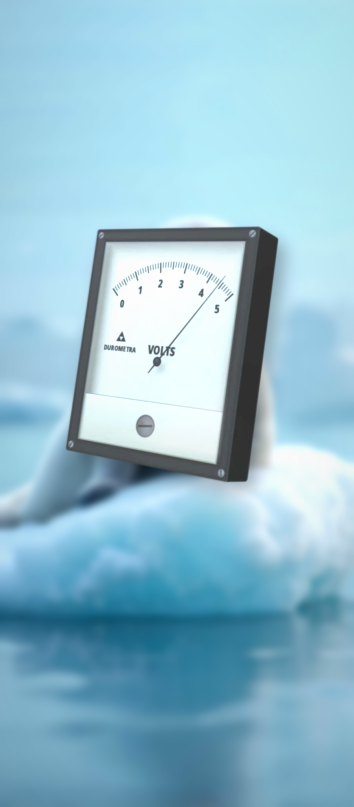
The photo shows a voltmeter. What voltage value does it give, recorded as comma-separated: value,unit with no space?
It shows 4.5,V
